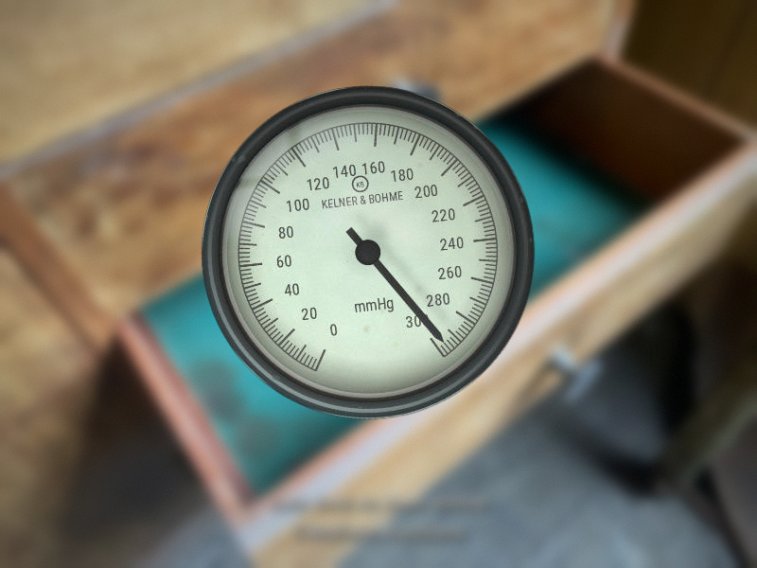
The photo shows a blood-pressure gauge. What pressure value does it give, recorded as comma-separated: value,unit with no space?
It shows 296,mmHg
